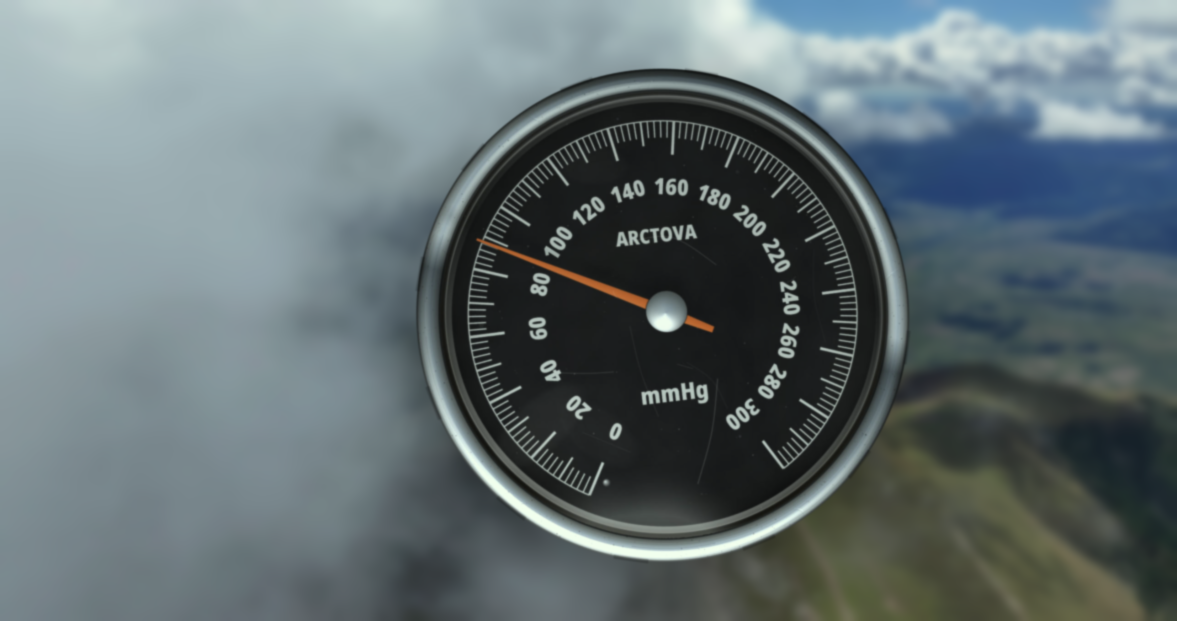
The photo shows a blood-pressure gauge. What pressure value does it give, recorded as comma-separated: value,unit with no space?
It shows 88,mmHg
